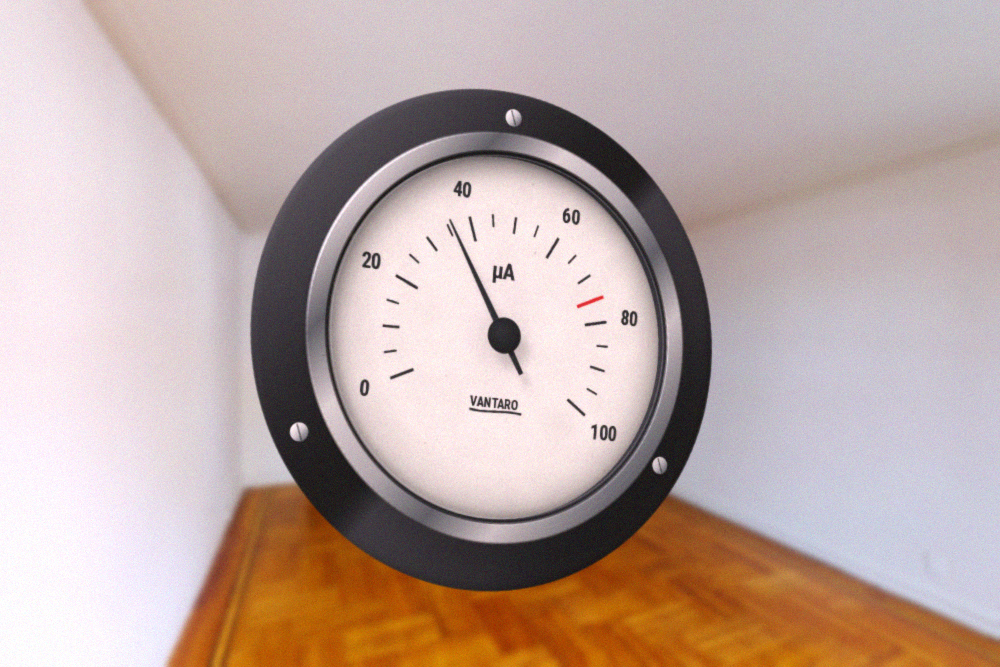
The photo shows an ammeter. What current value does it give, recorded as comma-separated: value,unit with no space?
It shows 35,µA
